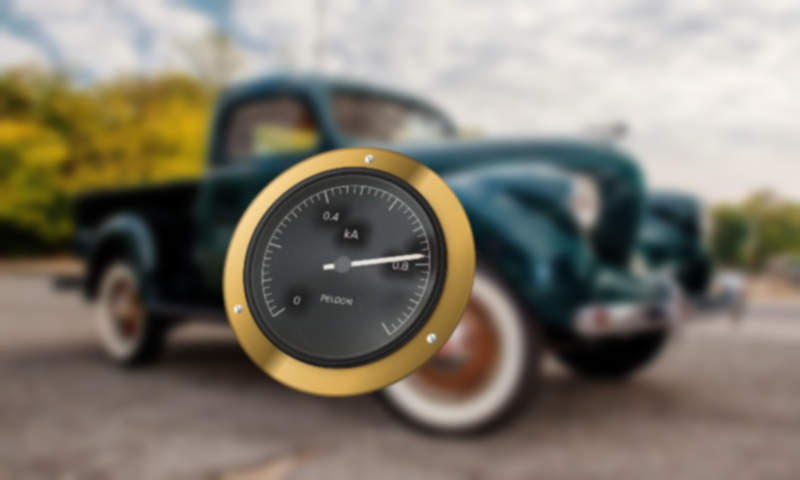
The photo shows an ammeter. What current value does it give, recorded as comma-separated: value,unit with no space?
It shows 0.78,kA
